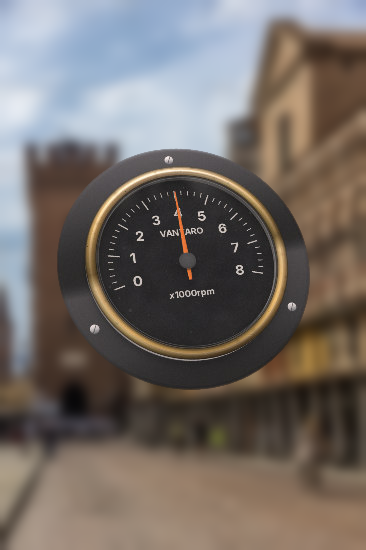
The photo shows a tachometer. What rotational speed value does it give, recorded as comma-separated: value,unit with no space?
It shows 4000,rpm
